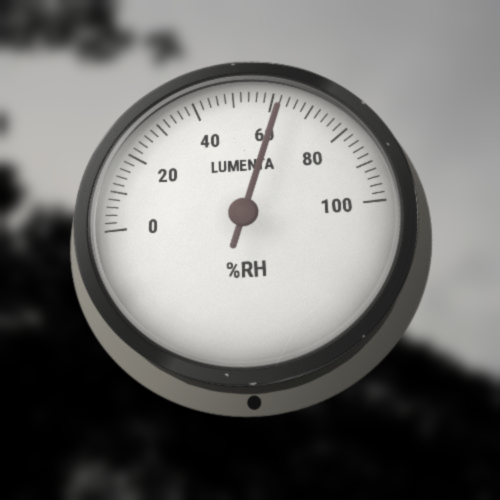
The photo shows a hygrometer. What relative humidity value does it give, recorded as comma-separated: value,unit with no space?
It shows 62,%
